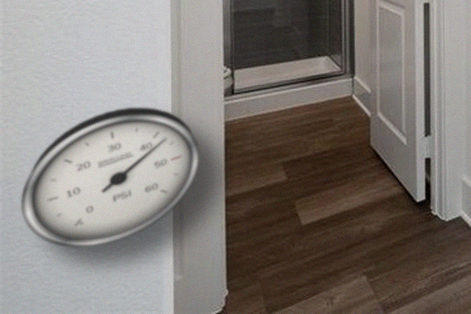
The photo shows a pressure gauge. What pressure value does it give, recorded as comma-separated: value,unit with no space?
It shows 42.5,psi
